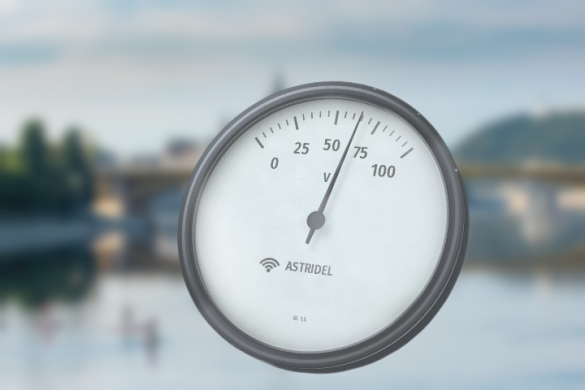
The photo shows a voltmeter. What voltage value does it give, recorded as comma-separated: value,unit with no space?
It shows 65,V
